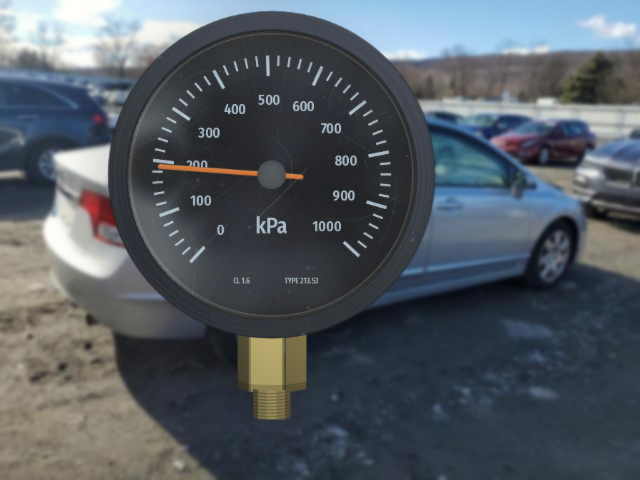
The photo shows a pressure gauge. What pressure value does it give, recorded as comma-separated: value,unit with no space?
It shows 190,kPa
